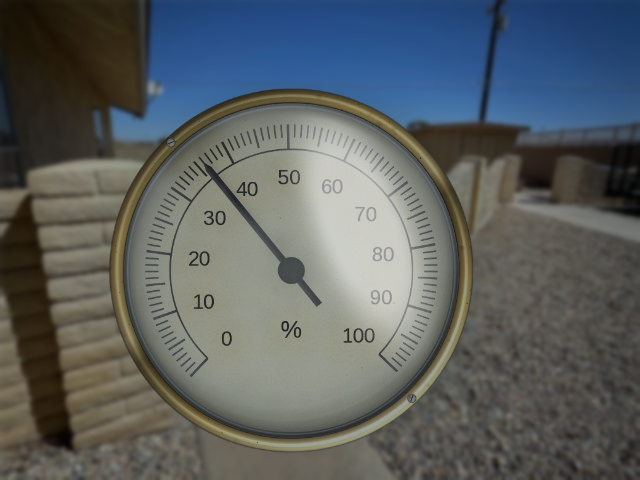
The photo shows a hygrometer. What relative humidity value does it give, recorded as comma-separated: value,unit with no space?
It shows 36,%
